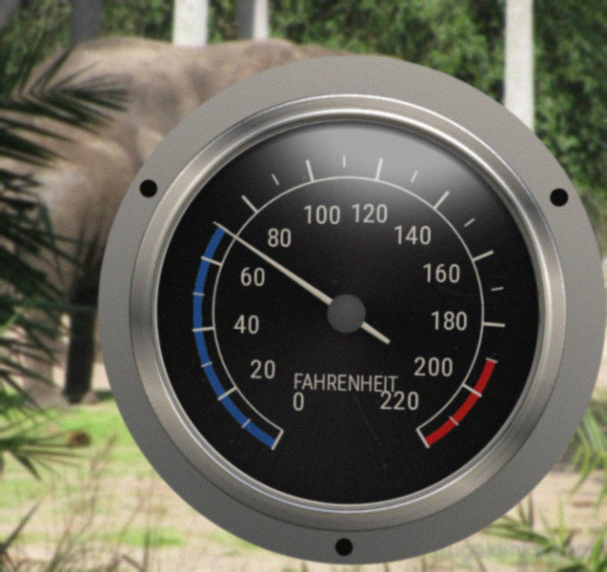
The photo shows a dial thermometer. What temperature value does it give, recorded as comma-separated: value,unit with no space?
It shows 70,°F
